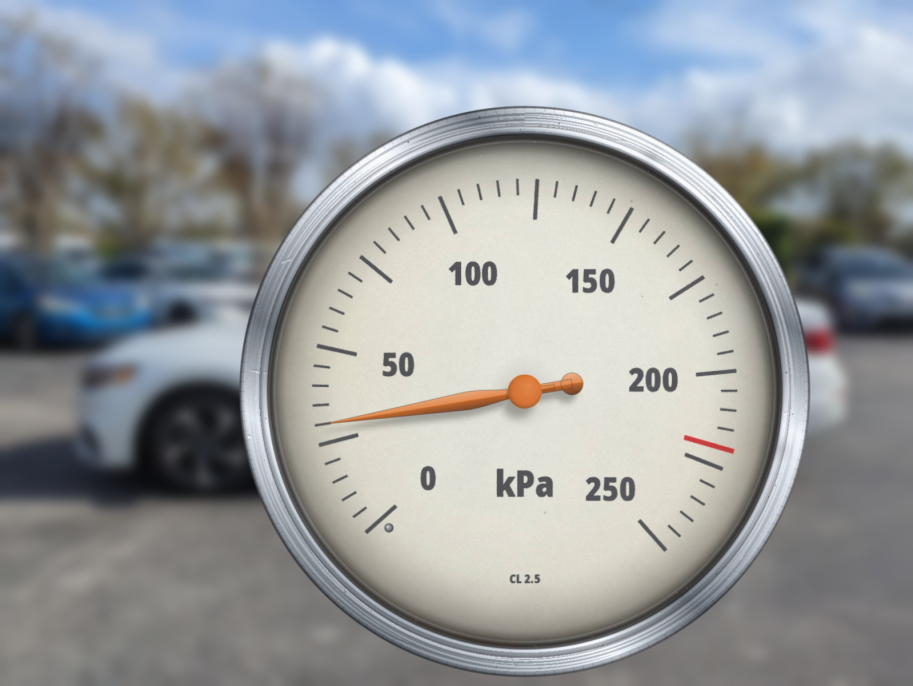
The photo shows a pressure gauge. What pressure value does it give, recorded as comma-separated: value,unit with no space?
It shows 30,kPa
